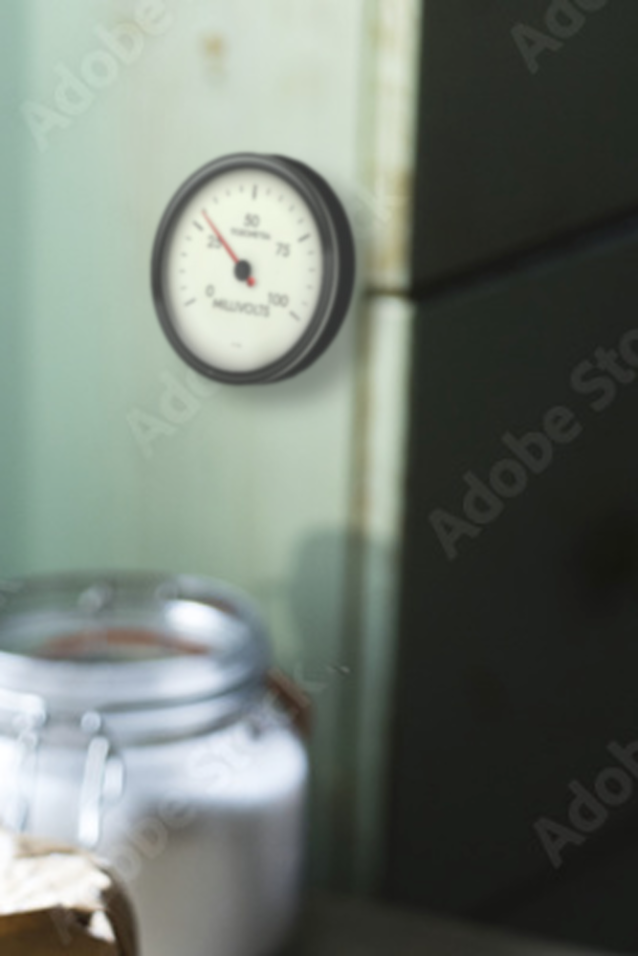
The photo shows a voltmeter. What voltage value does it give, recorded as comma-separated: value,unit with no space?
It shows 30,mV
